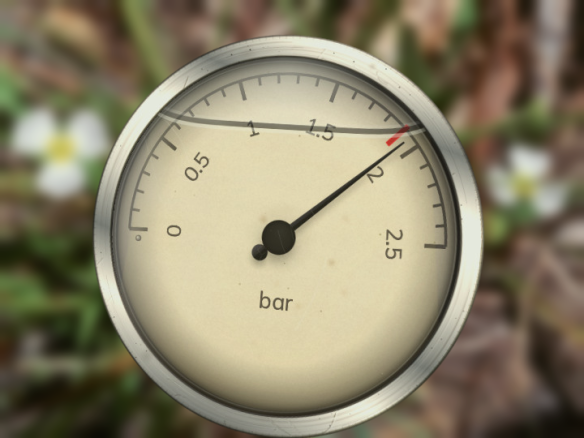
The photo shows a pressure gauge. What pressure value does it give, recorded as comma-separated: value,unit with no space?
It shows 1.95,bar
